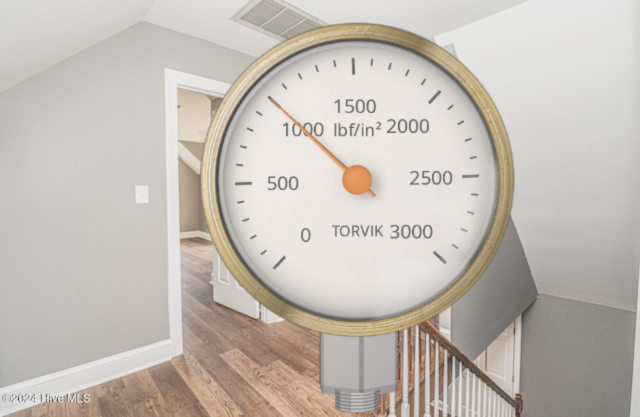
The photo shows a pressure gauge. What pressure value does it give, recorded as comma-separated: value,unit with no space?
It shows 1000,psi
